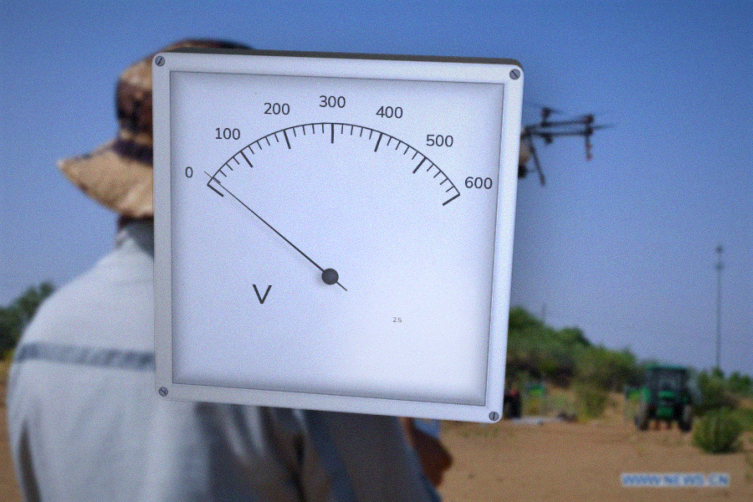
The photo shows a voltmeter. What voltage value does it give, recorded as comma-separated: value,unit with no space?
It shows 20,V
